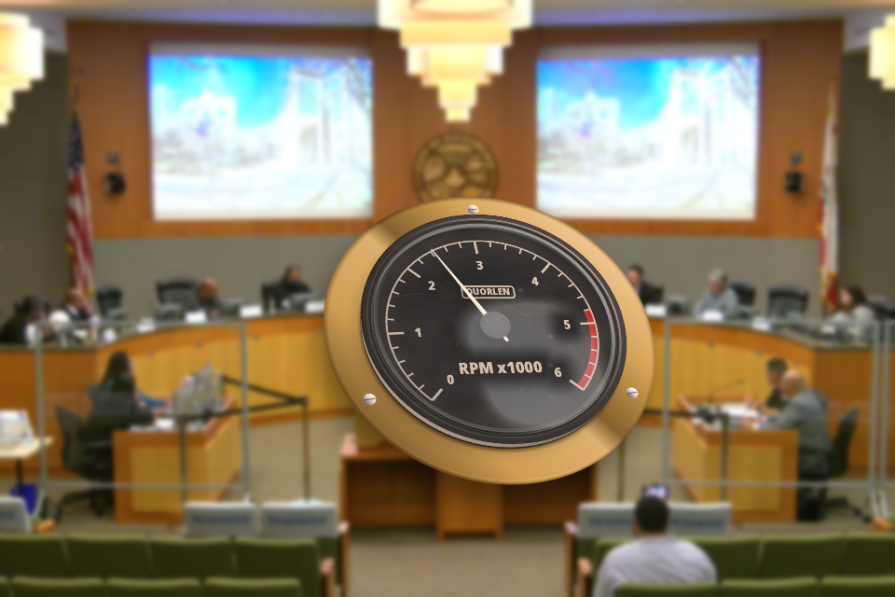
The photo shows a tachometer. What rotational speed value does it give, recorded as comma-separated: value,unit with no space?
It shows 2400,rpm
